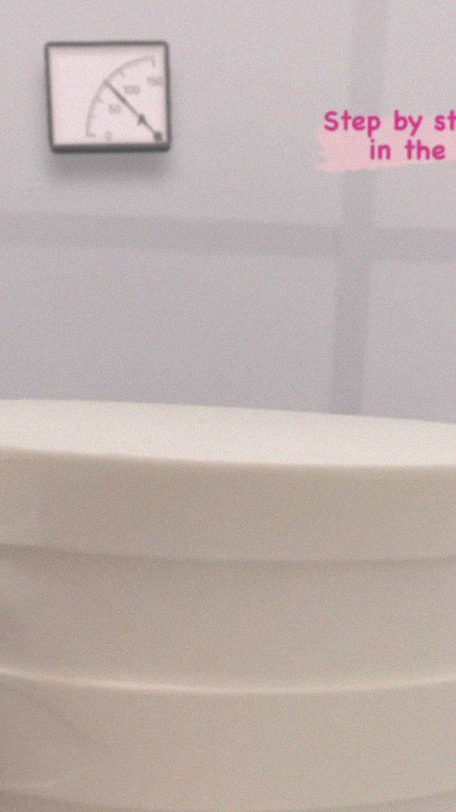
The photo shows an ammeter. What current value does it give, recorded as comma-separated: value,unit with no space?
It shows 75,A
